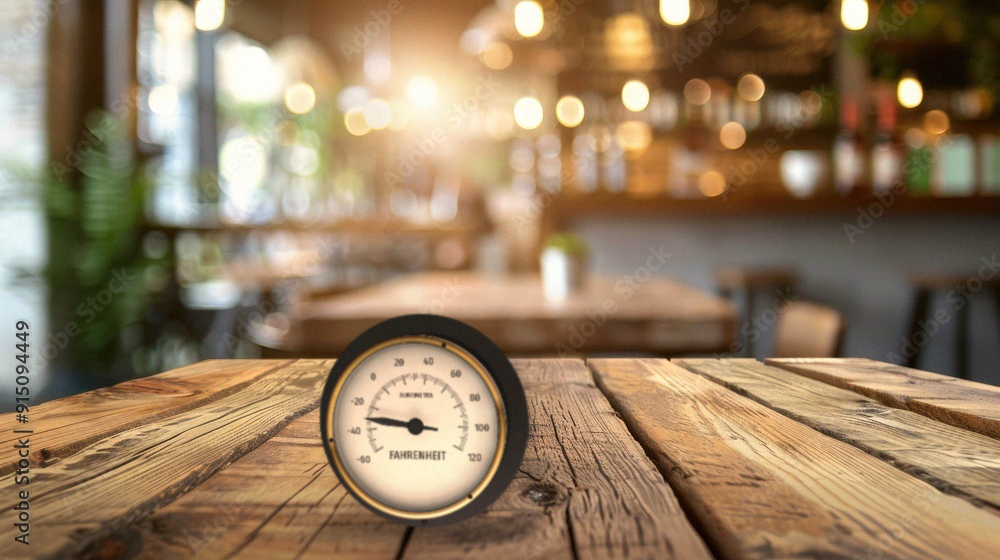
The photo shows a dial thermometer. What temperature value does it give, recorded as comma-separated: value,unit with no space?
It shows -30,°F
